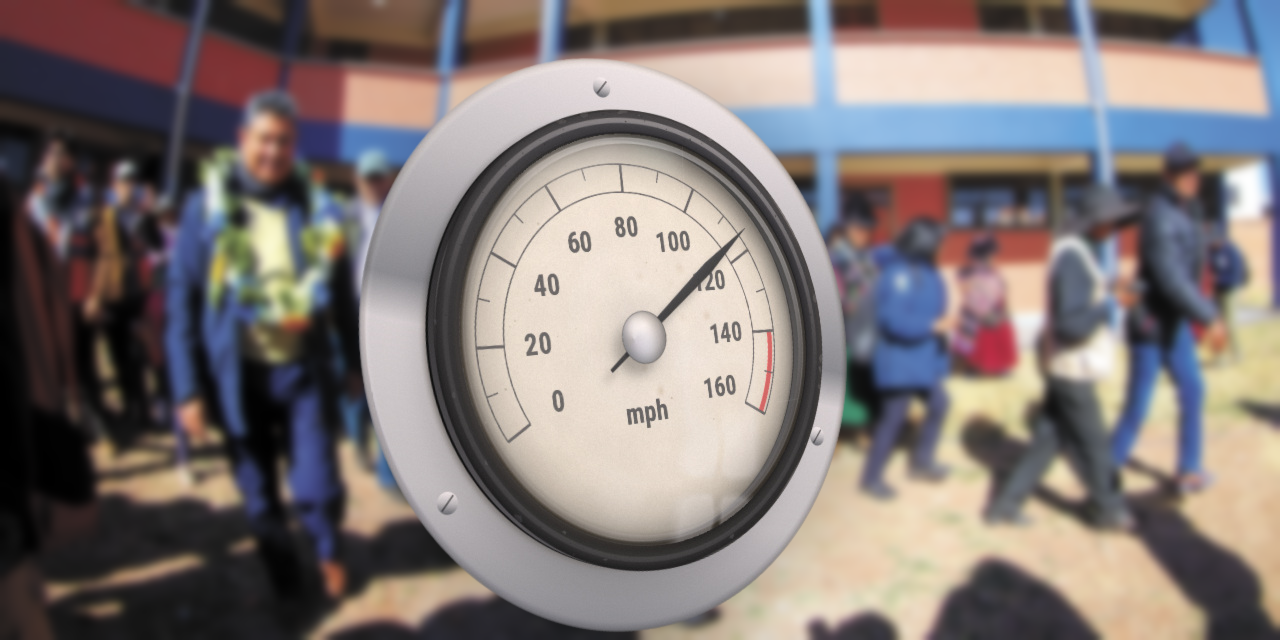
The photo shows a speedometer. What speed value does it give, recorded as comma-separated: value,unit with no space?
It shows 115,mph
